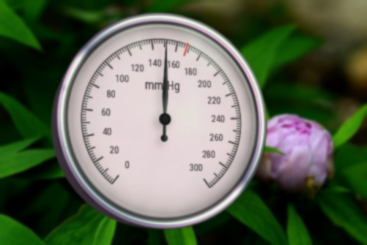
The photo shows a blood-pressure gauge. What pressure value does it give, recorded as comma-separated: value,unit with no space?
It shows 150,mmHg
